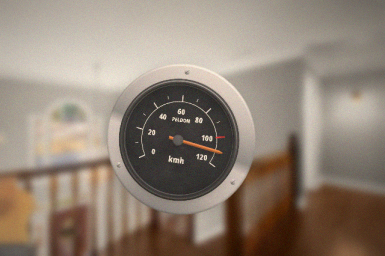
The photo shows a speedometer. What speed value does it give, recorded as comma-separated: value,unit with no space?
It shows 110,km/h
